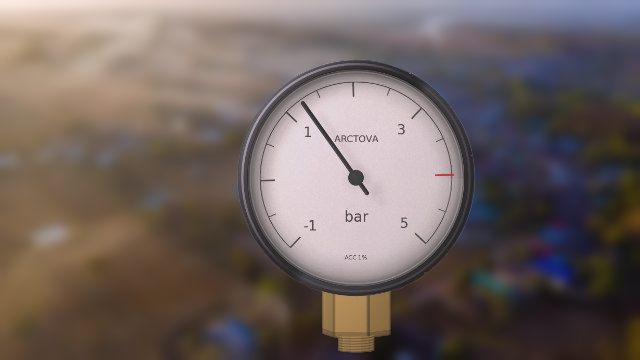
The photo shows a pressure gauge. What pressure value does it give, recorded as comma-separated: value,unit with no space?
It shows 1.25,bar
